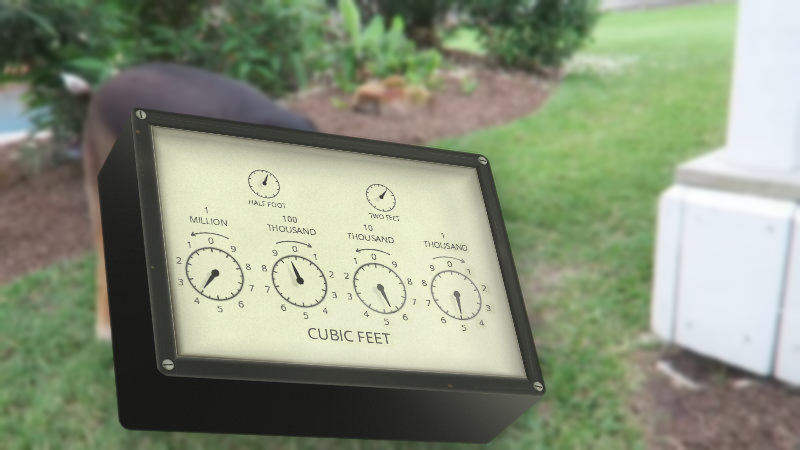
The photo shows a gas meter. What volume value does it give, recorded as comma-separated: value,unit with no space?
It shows 395500,ft³
